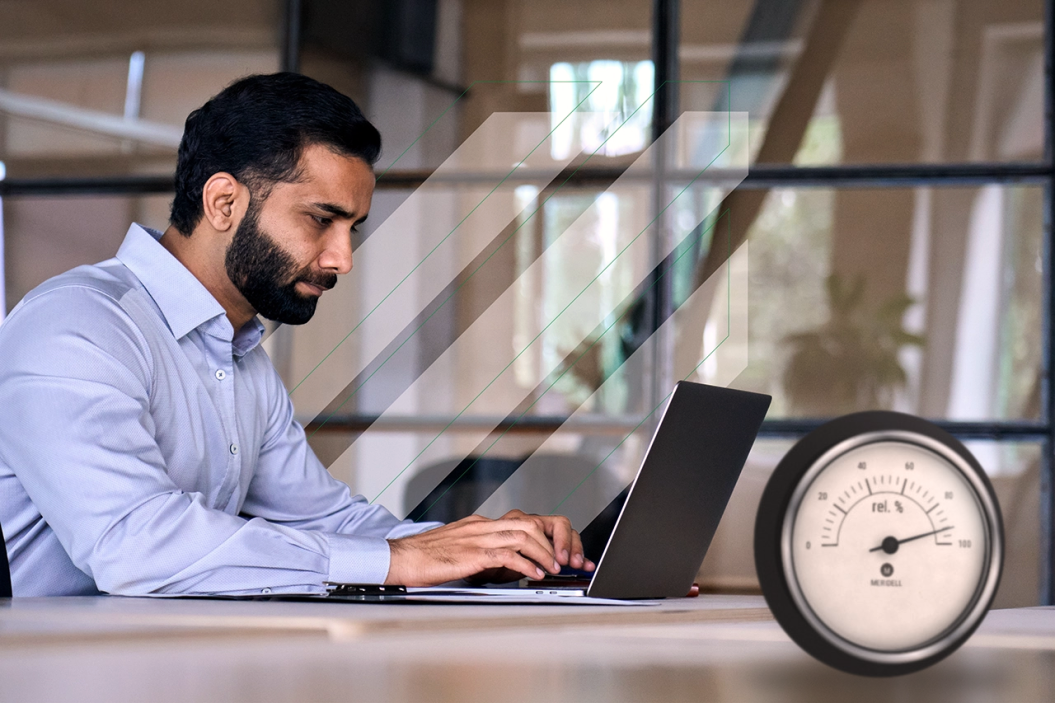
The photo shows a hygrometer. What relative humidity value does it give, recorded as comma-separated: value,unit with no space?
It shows 92,%
